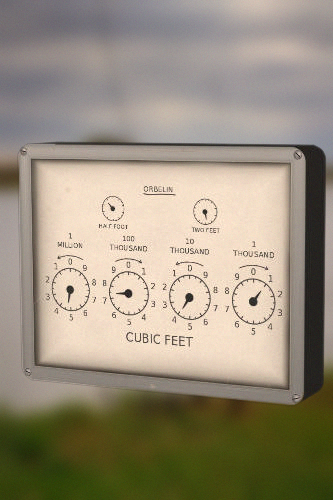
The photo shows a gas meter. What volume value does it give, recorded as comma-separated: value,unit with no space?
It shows 474100,ft³
